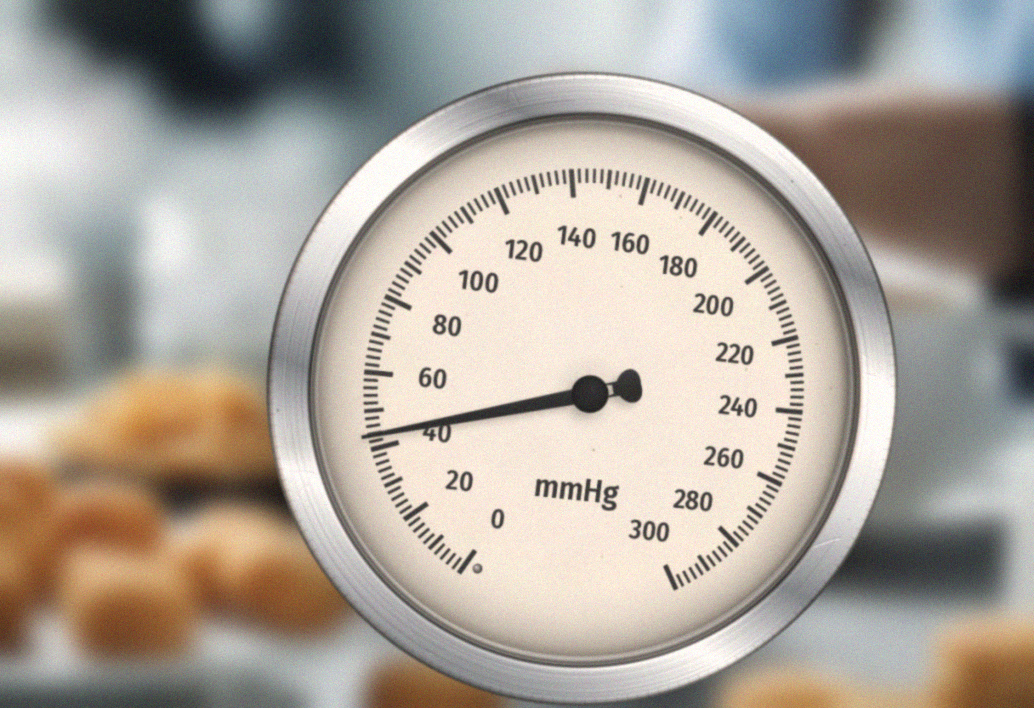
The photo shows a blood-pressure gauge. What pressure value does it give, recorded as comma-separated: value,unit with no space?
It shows 44,mmHg
